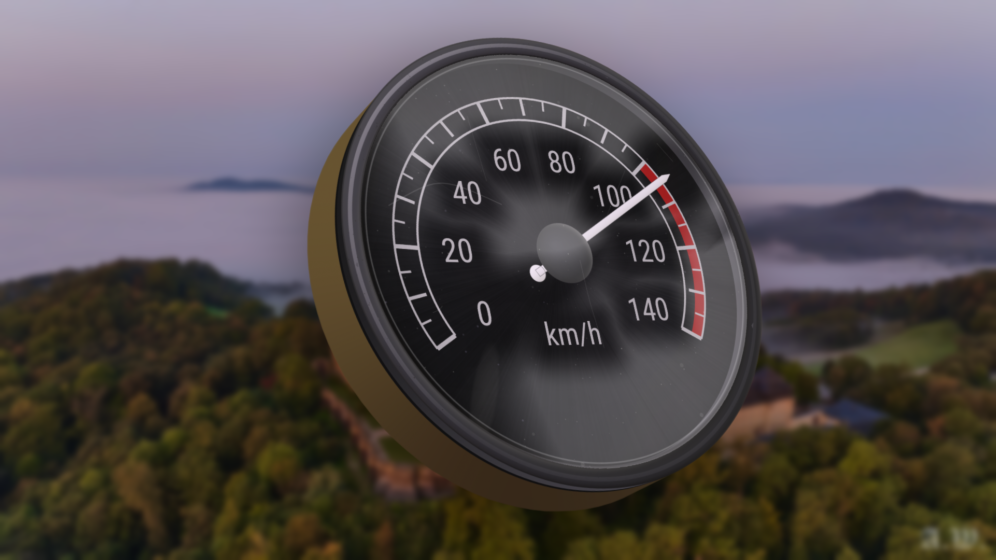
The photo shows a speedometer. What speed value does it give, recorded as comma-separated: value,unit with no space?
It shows 105,km/h
